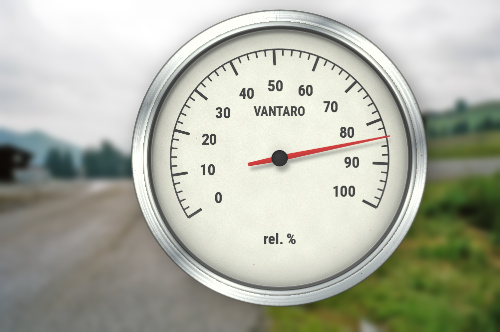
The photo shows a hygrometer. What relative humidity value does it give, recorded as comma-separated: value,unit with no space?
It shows 84,%
